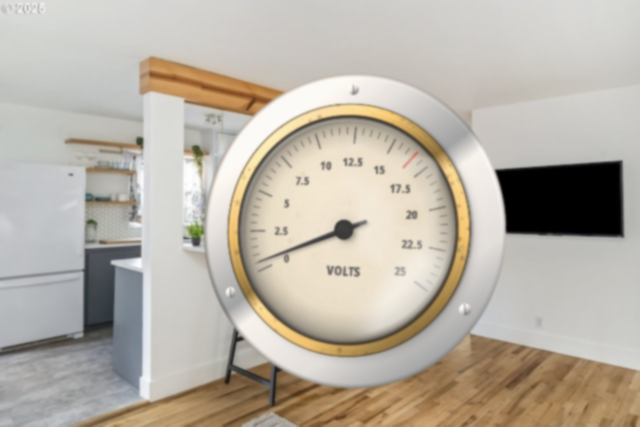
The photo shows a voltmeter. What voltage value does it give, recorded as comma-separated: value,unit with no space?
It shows 0.5,V
